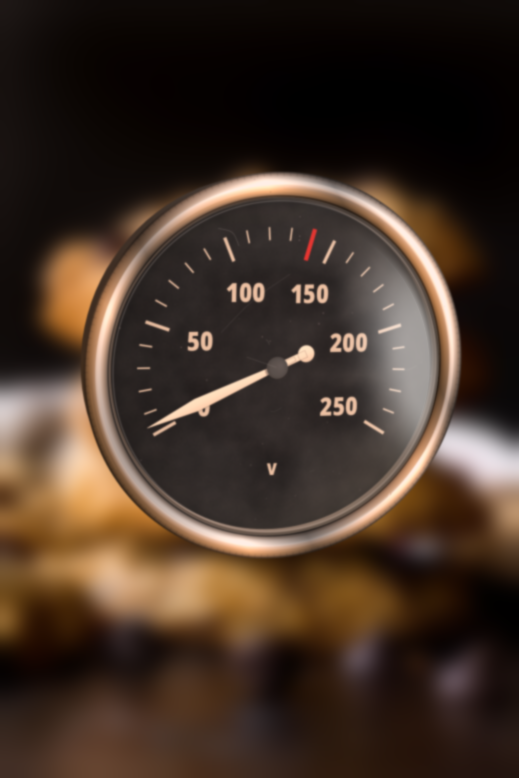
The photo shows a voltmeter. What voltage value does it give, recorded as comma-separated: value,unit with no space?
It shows 5,V
